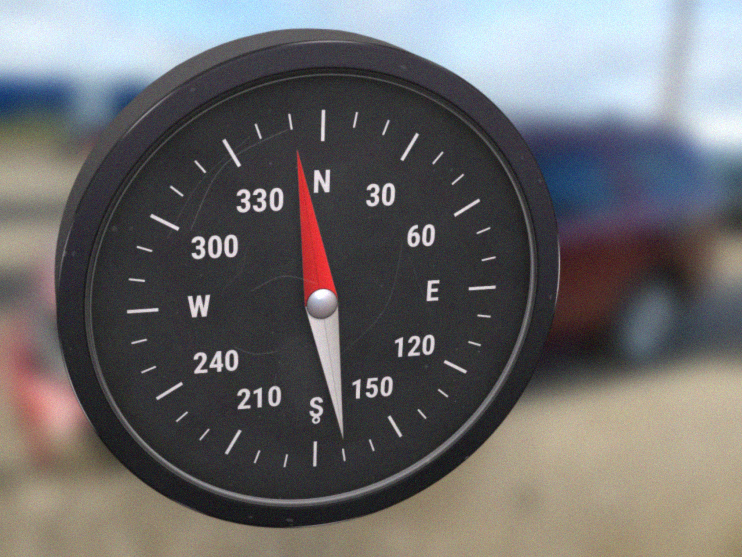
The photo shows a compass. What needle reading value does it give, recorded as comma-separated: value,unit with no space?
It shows 350,°
